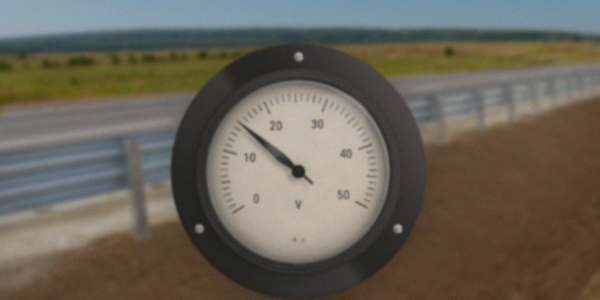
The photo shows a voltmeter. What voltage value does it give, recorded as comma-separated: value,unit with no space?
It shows 15,V
